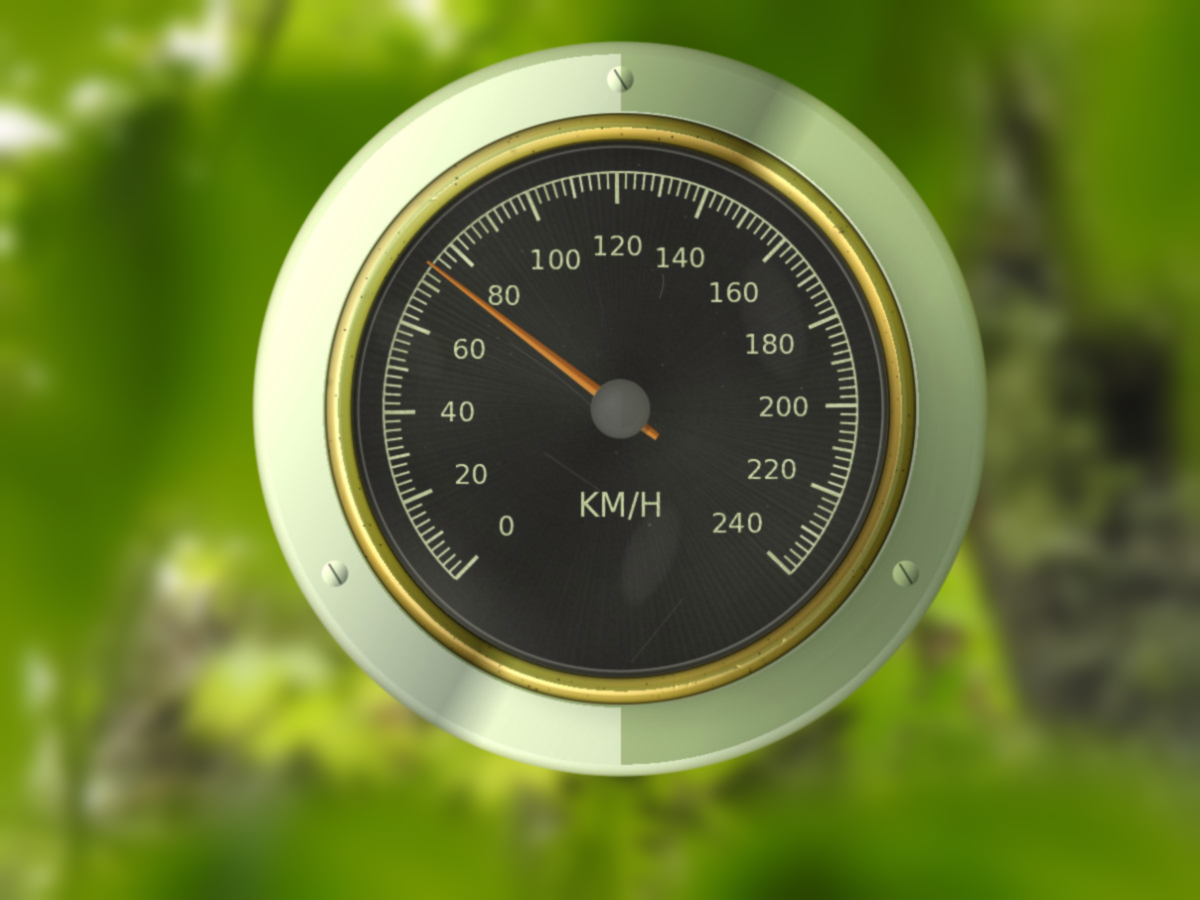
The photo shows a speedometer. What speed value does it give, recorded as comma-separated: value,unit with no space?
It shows 74,km/h
